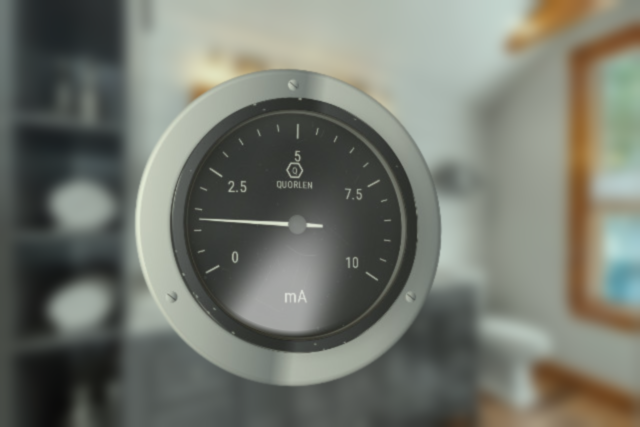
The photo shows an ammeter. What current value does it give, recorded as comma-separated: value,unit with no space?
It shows 1.25,mA
